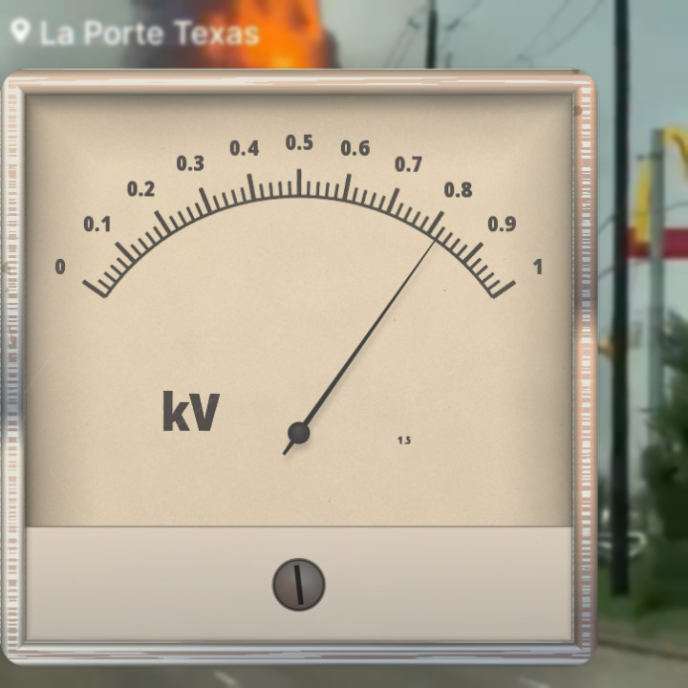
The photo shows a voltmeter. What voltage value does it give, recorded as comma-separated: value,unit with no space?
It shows 0.82,kV
